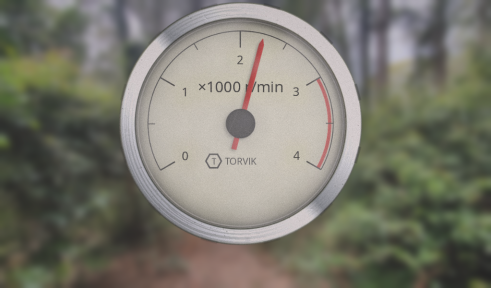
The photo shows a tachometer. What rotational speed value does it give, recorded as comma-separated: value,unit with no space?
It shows 2250,rpm
